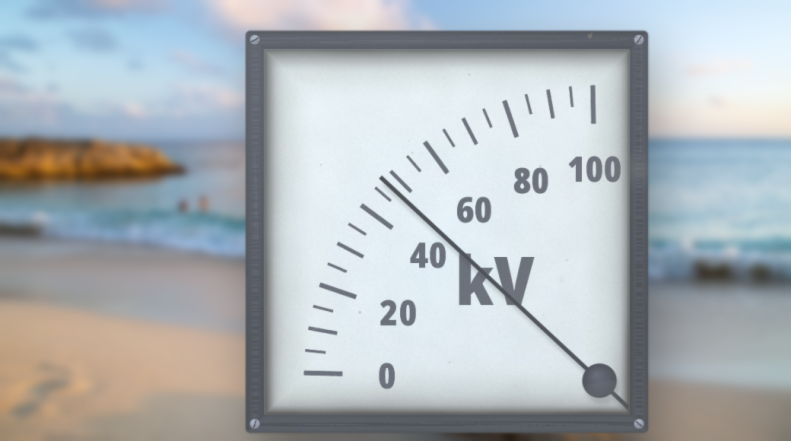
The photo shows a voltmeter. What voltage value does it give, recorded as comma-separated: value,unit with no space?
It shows 47.5,kV
